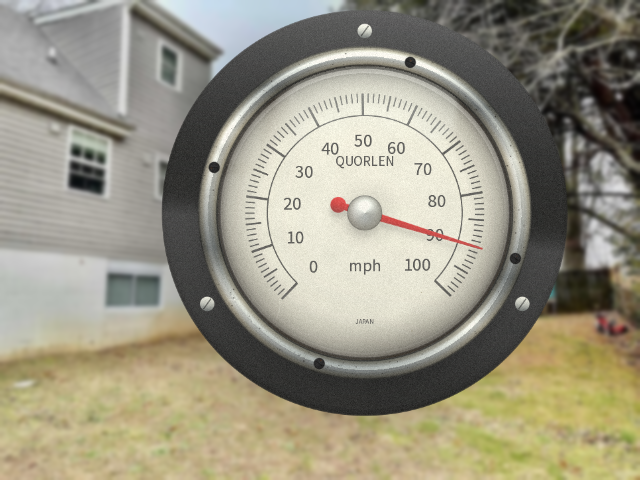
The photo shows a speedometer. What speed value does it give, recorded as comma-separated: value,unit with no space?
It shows 90,mph
